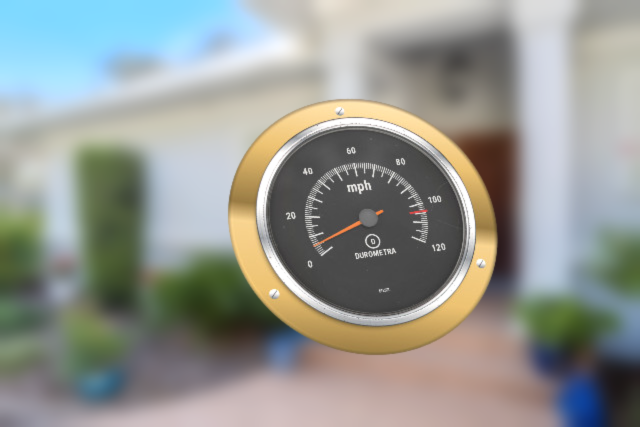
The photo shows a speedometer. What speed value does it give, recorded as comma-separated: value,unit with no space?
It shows 5,mph
